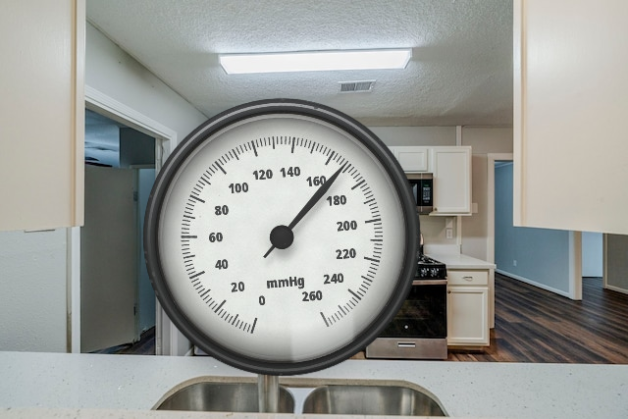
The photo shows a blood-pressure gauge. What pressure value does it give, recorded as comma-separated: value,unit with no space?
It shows 168,mmHg
